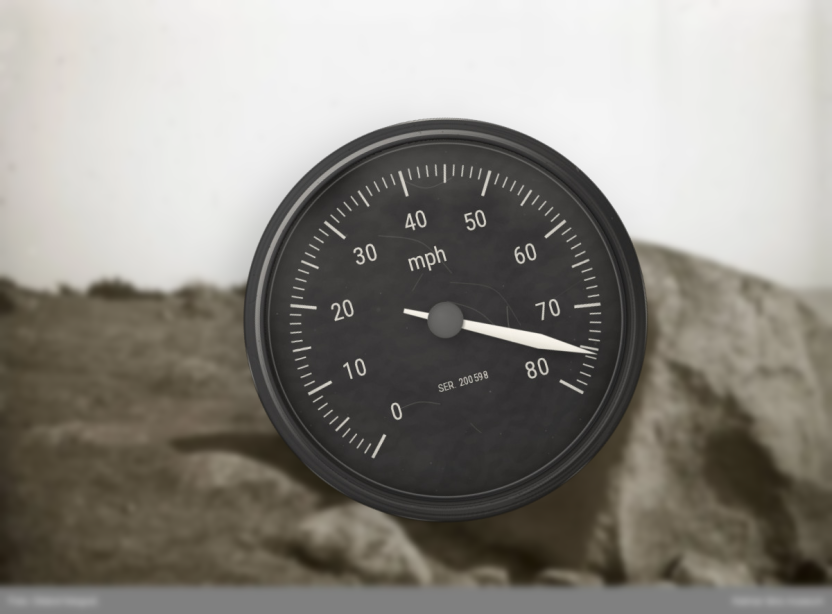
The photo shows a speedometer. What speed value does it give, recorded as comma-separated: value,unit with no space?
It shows 75.5,mph
